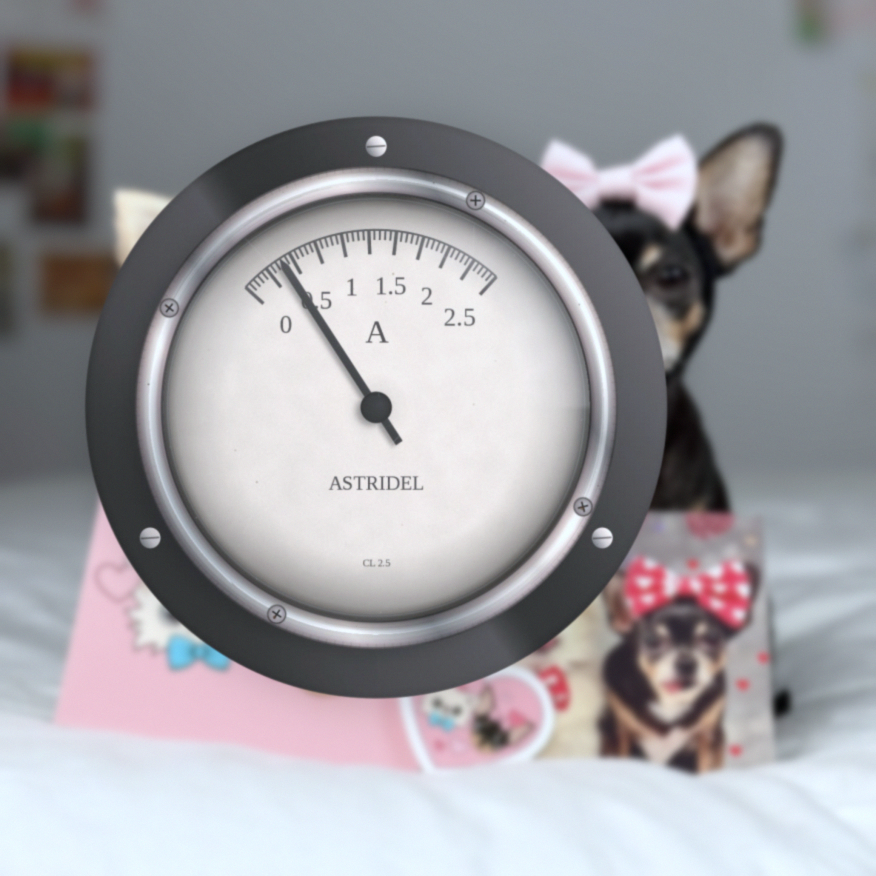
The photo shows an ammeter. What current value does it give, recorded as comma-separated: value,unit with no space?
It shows 0.4,A
